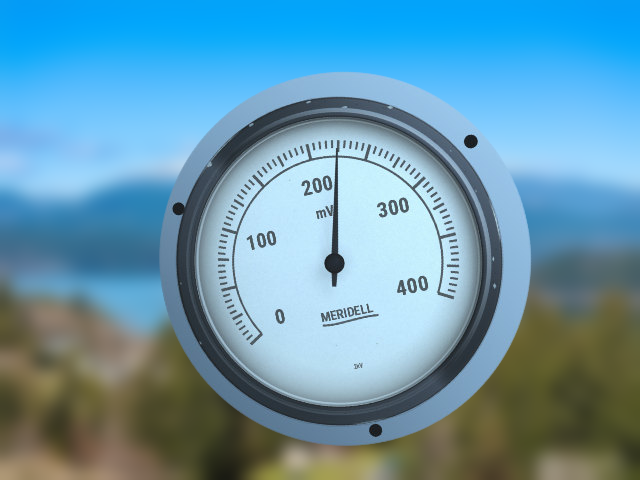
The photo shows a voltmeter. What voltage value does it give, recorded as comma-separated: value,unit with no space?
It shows 225,mV
